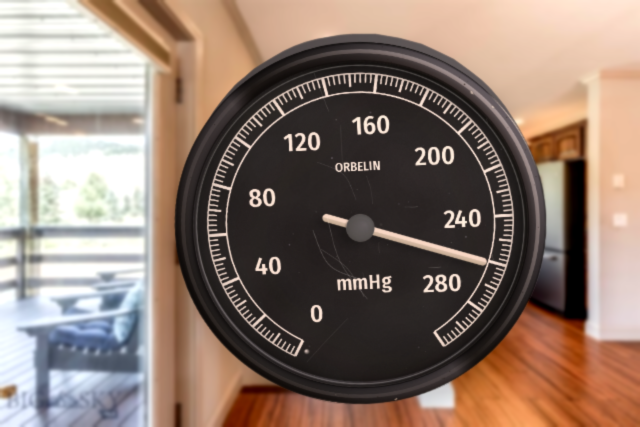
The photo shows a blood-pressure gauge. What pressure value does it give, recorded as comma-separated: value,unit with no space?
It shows 260,mmHg
